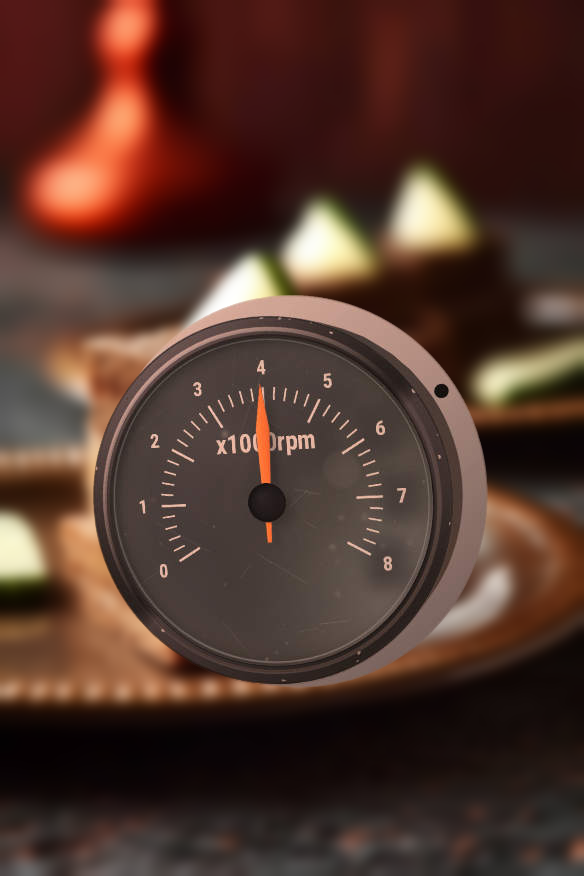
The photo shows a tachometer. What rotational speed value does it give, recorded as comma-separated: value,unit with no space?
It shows 4000,rpm
